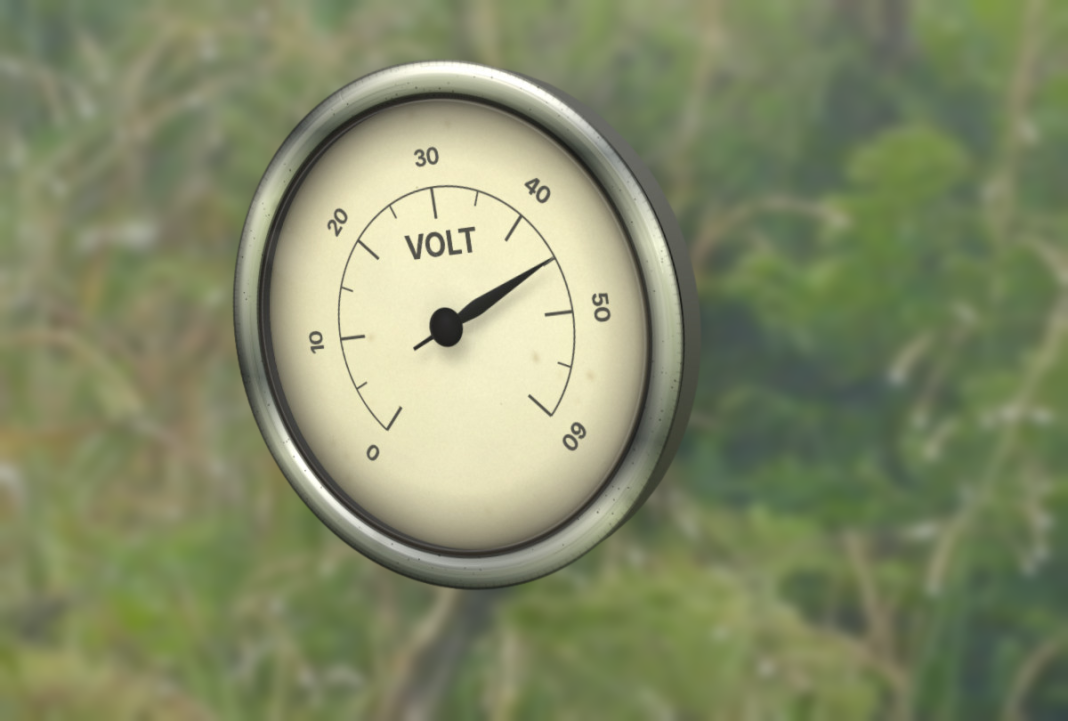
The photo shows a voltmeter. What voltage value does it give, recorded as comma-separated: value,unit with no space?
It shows 45,V
